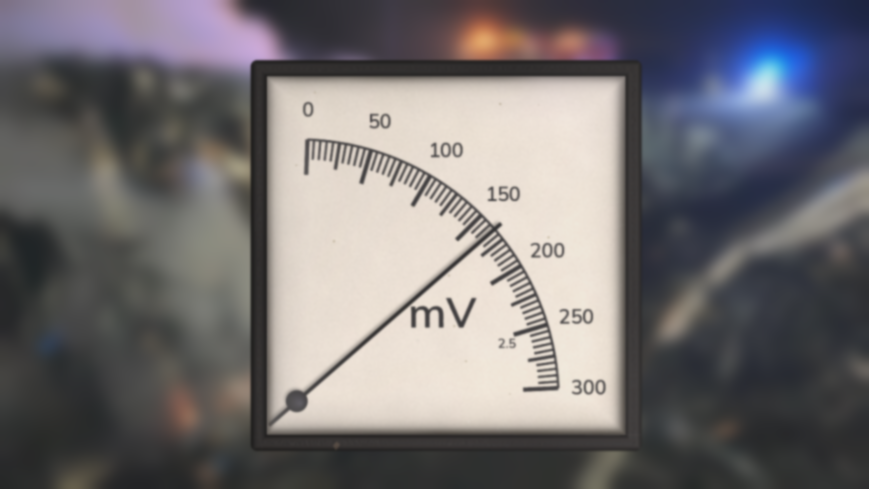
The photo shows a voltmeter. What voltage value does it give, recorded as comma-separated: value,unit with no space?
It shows 165,mV
